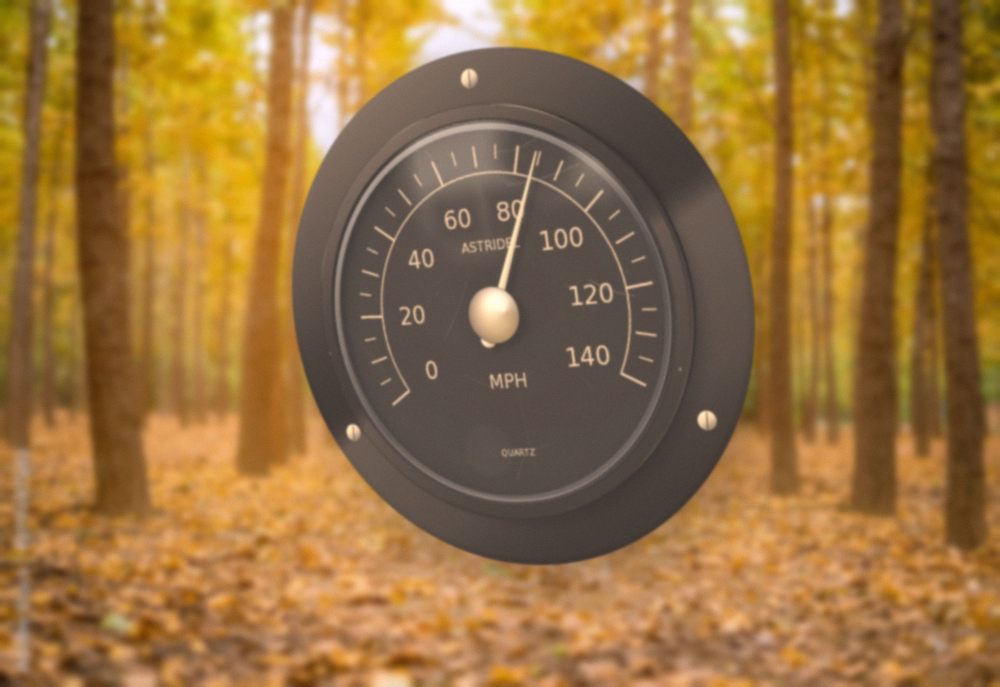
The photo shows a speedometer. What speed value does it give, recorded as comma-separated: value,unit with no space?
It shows 85,mph
